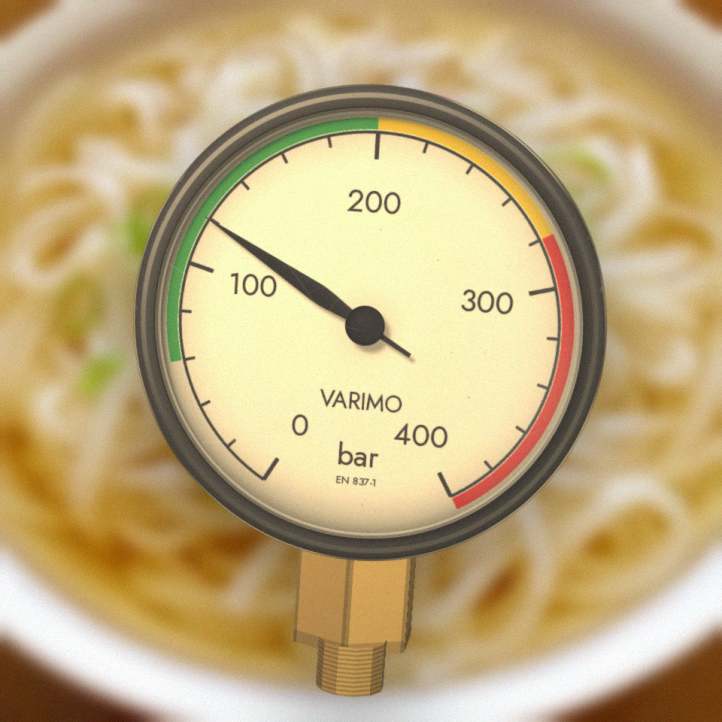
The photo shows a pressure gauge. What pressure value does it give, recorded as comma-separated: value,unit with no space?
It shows 120,bar
